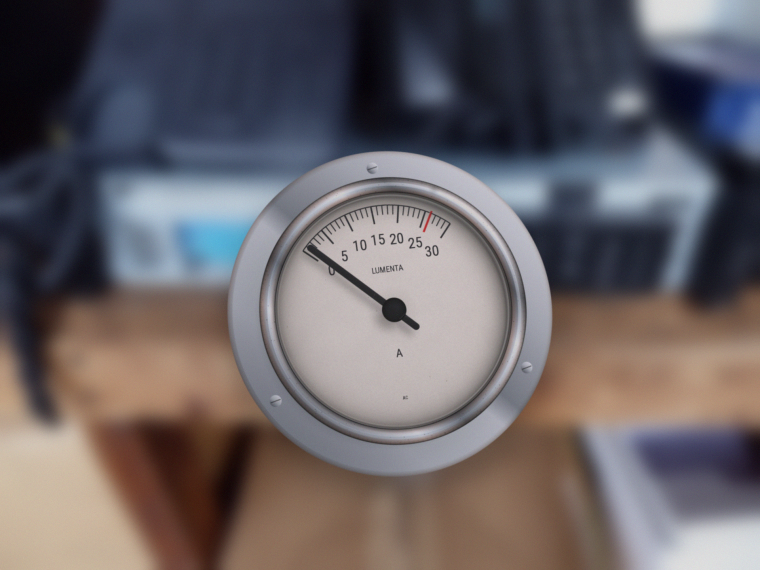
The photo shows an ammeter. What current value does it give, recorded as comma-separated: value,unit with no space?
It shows 1,A
